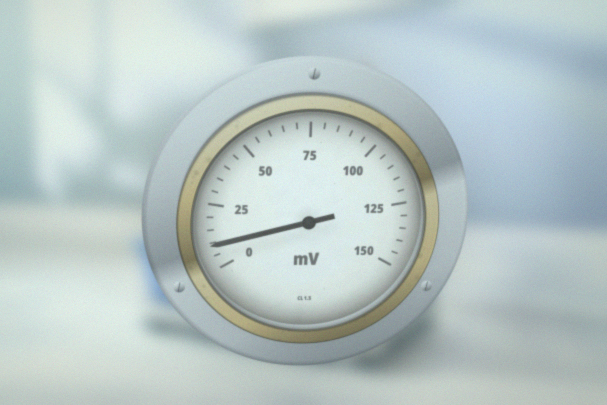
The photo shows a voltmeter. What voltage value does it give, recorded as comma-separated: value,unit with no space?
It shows 10,mV
